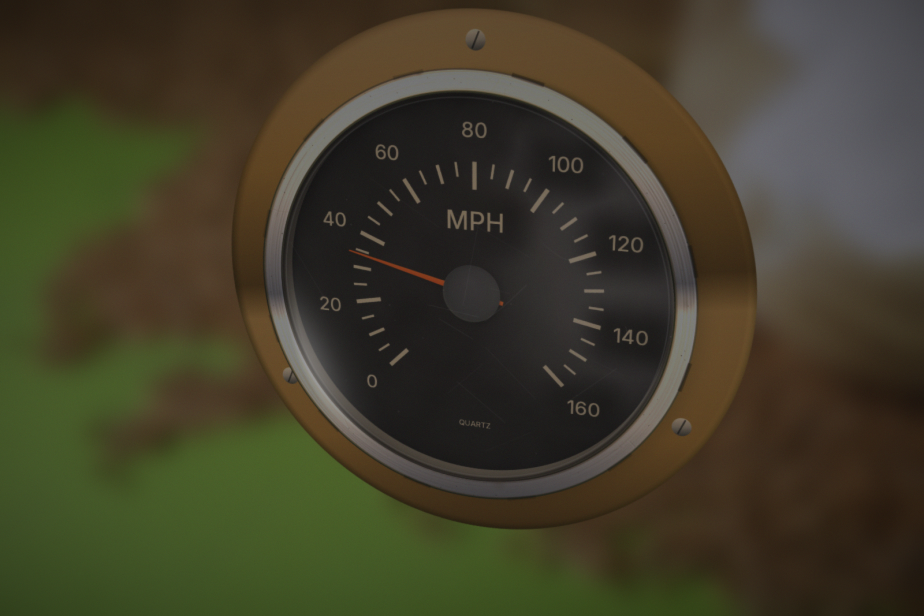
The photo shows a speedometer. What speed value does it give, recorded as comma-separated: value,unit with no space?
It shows 35,mph
